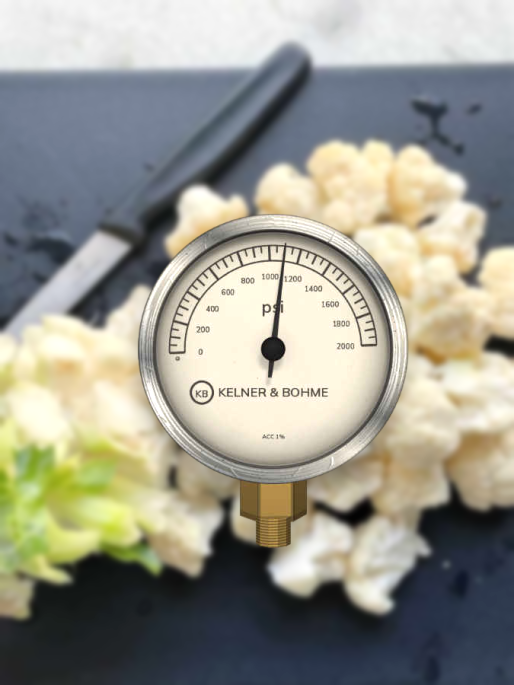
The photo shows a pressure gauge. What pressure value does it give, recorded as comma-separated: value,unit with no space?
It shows 1100,psi
